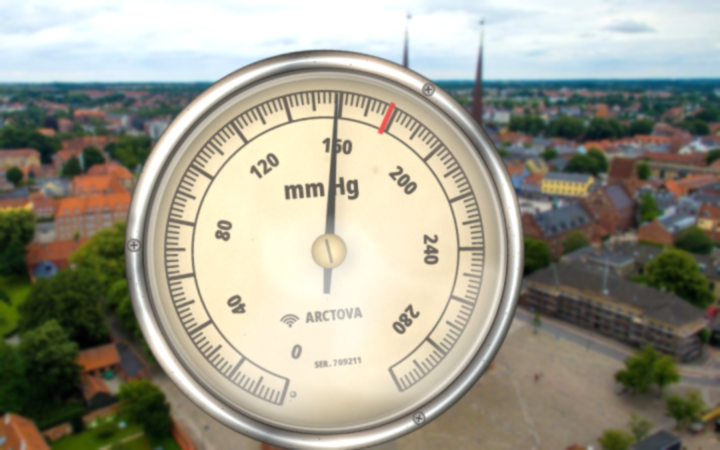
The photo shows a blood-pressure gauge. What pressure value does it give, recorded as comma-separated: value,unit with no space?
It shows 158,mmHg
